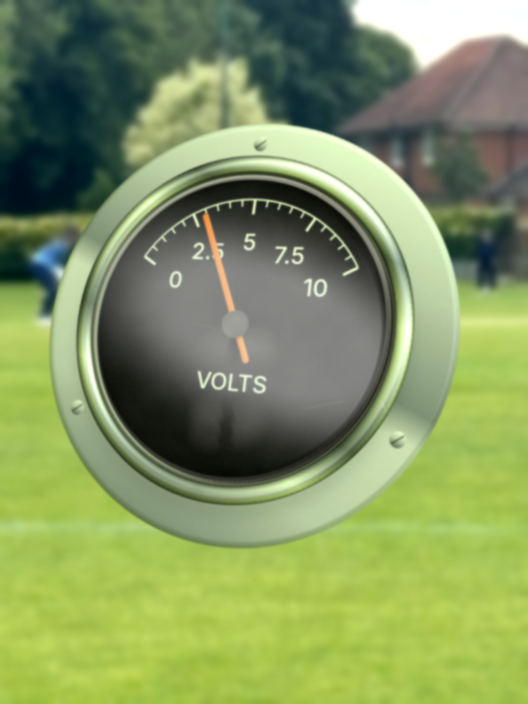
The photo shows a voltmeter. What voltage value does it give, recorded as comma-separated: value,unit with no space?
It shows 3,V
